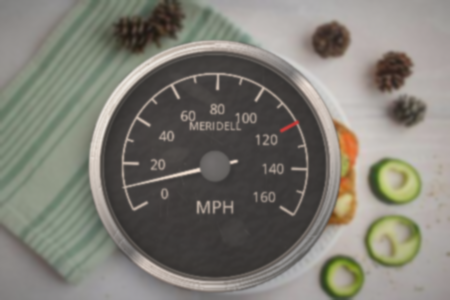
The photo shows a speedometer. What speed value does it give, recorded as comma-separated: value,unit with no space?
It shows 10,mph
